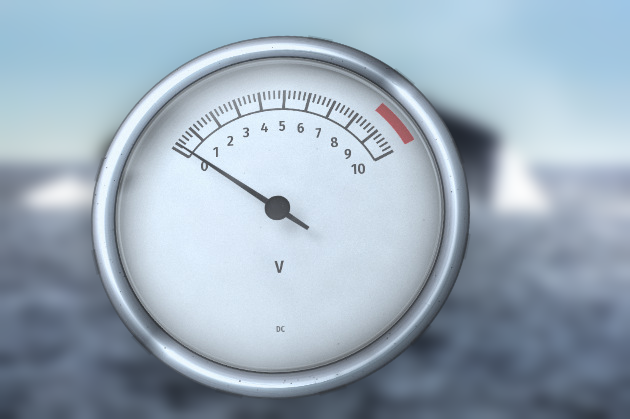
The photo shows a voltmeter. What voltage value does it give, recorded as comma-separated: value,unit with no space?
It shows 0.2,V
